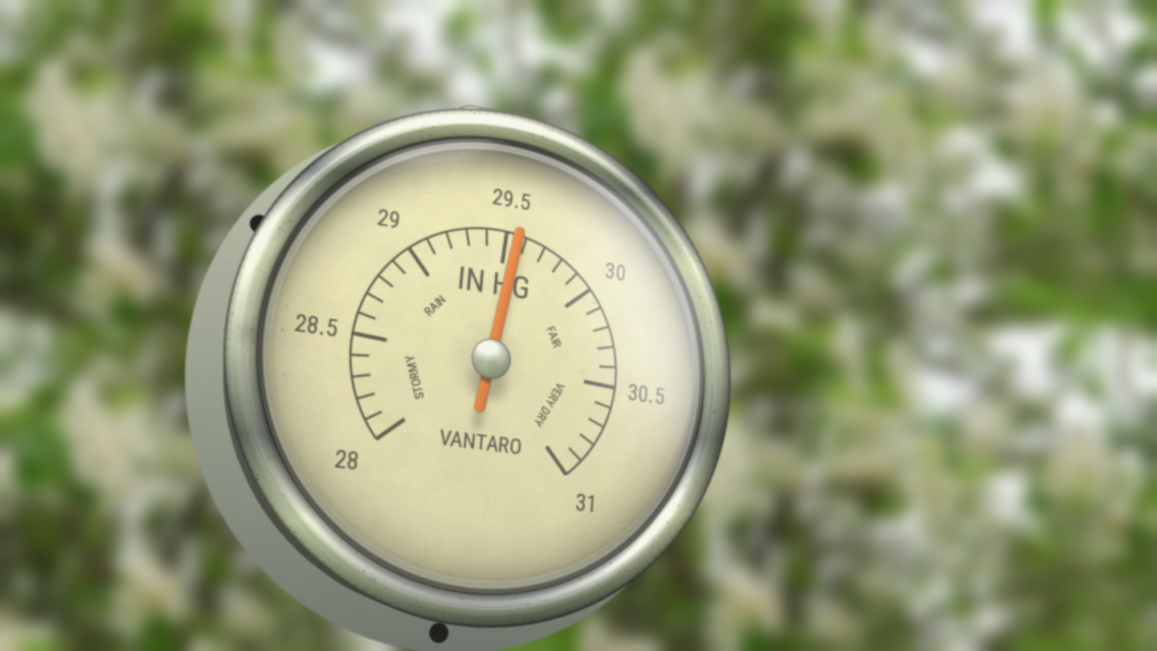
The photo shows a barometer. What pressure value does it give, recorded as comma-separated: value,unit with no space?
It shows 29.55,inHg
